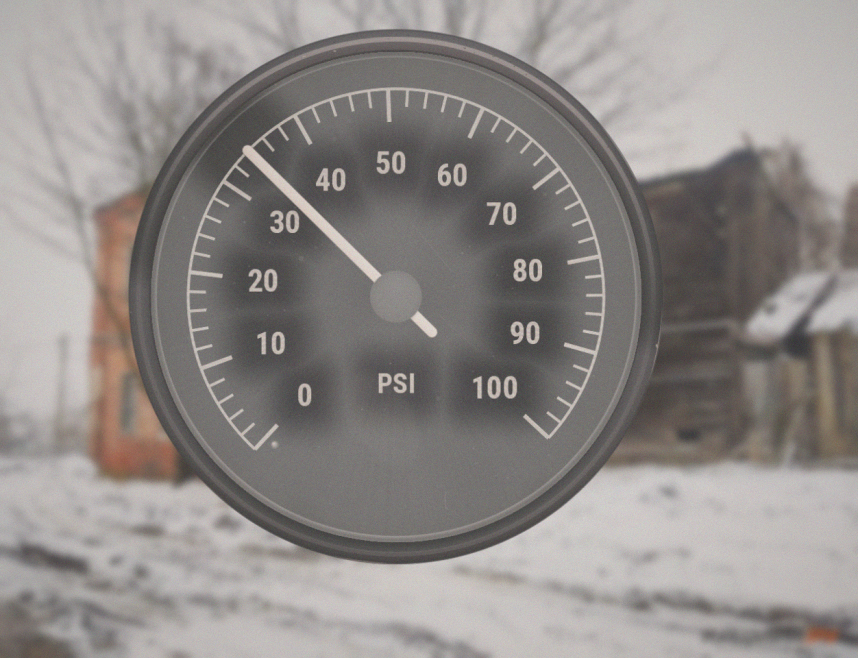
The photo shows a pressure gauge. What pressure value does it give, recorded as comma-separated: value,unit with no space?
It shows 34,psi
